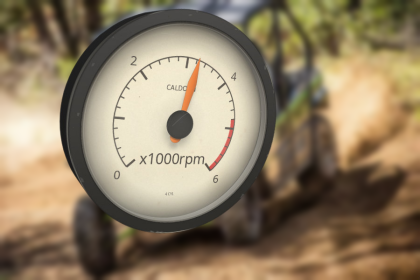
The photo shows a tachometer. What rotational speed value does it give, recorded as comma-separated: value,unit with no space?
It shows 3200,rpm
